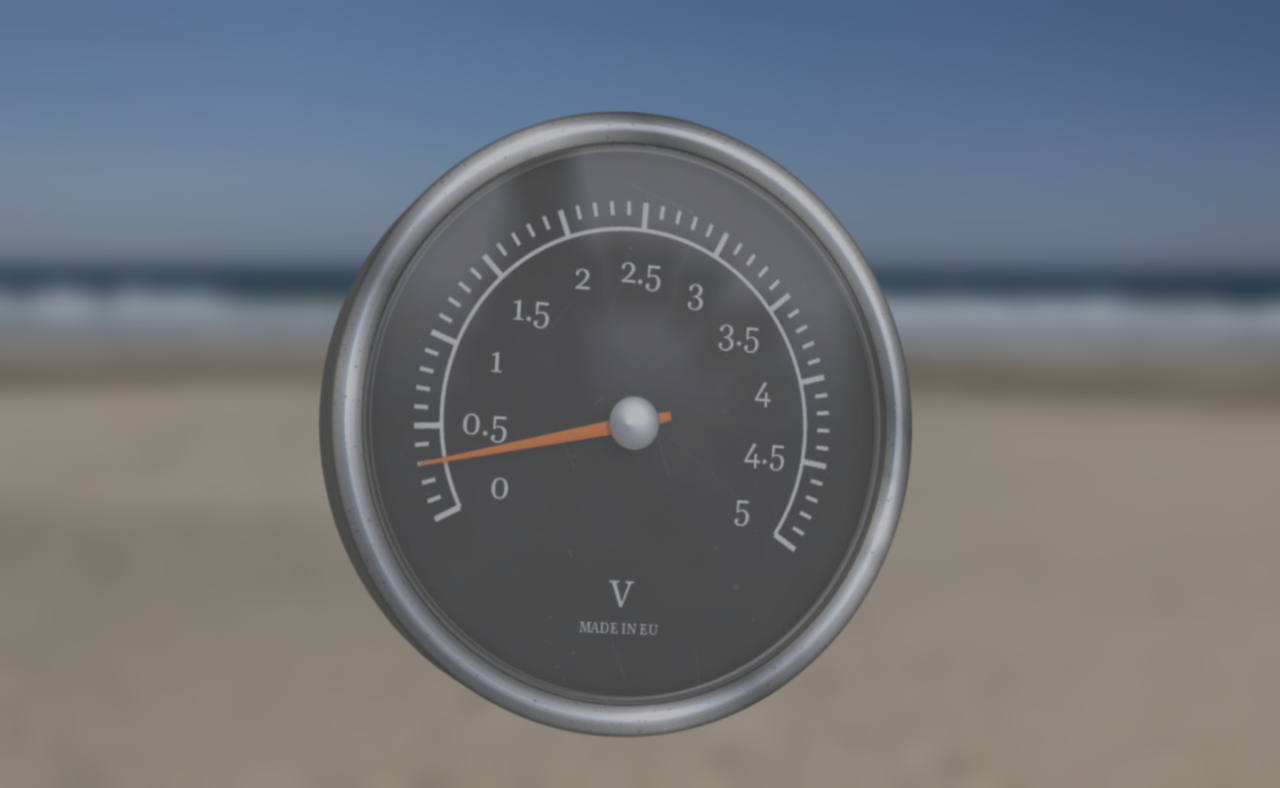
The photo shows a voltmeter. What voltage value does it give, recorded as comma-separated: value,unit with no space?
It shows 0.3,V
